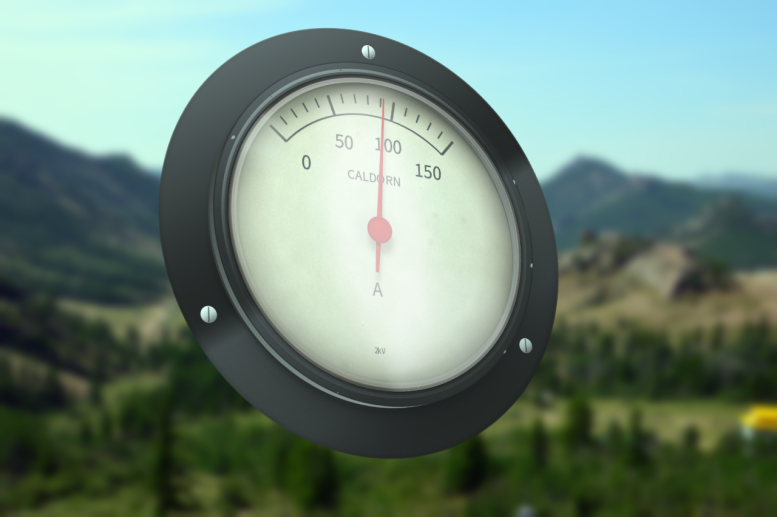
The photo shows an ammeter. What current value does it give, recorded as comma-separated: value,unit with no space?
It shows 90,A
